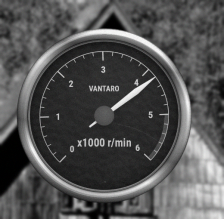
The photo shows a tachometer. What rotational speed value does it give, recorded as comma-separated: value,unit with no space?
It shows 4200,rpm
